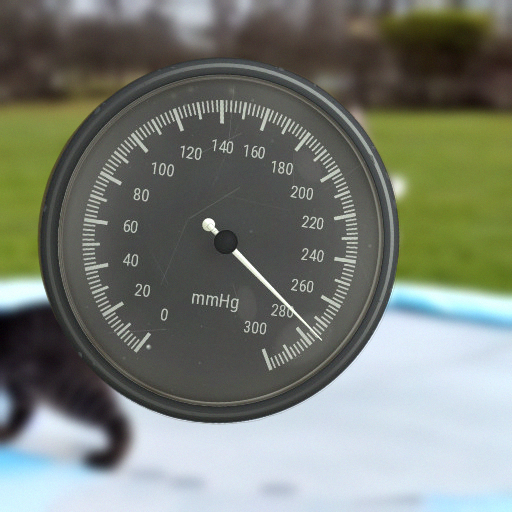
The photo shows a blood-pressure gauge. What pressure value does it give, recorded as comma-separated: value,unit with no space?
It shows 276,mmHg
